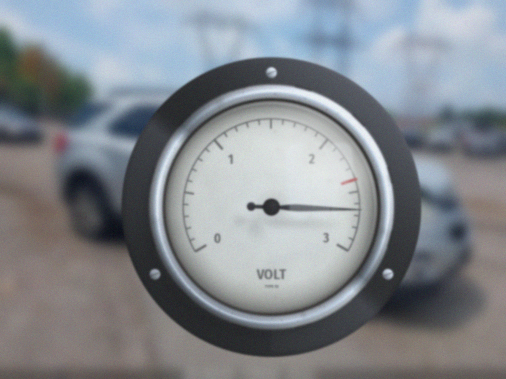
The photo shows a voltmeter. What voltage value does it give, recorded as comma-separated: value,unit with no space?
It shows 2.65,V
